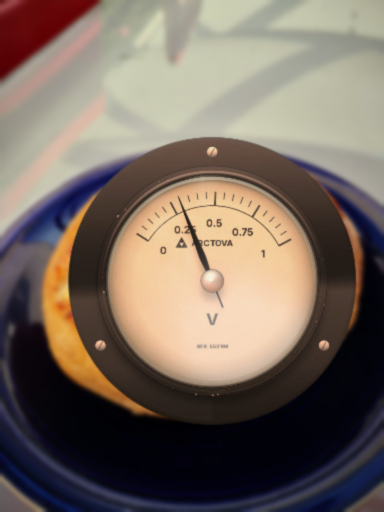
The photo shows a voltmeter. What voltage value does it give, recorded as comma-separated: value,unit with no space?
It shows 0.3,V
